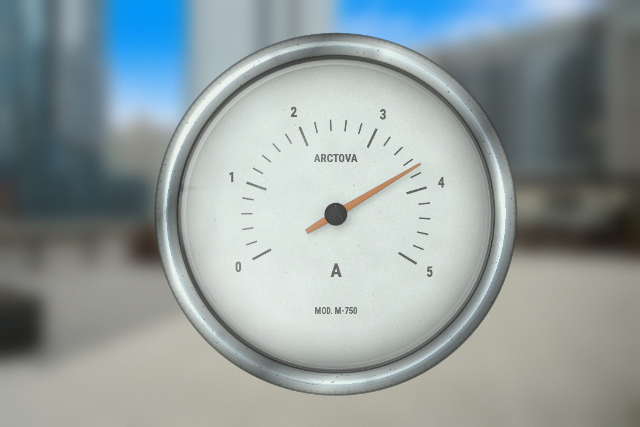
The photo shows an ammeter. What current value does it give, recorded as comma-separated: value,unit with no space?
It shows 3.7,A
